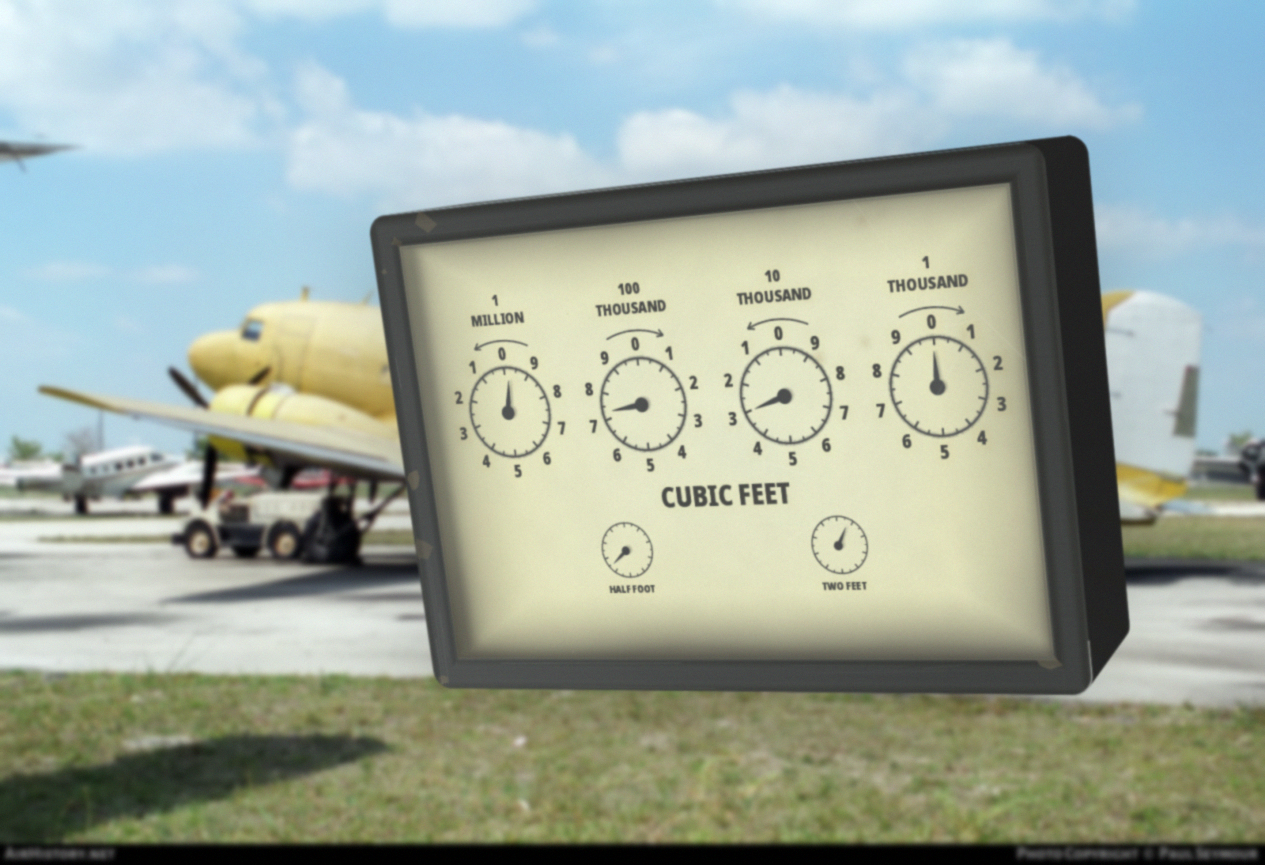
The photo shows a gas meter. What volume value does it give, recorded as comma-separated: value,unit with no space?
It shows 973000,ft³
